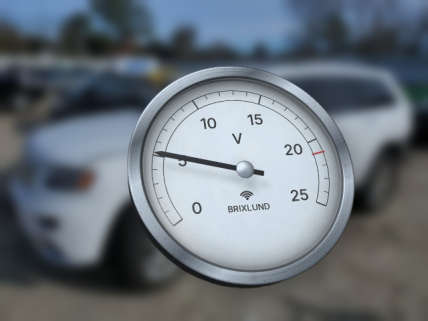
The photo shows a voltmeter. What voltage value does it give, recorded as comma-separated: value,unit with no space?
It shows 5,V
